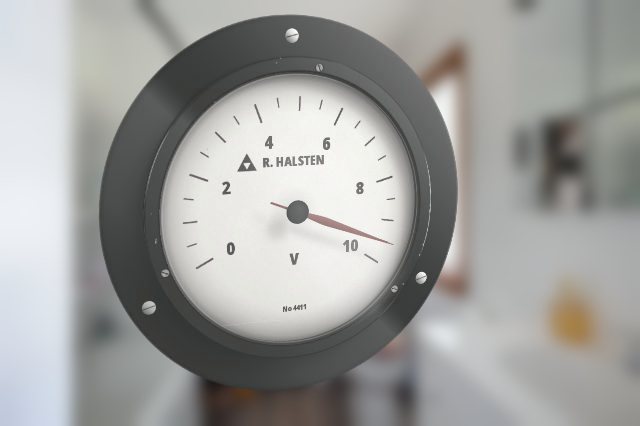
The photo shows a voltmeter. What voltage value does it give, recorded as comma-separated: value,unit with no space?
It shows 9.5,V
